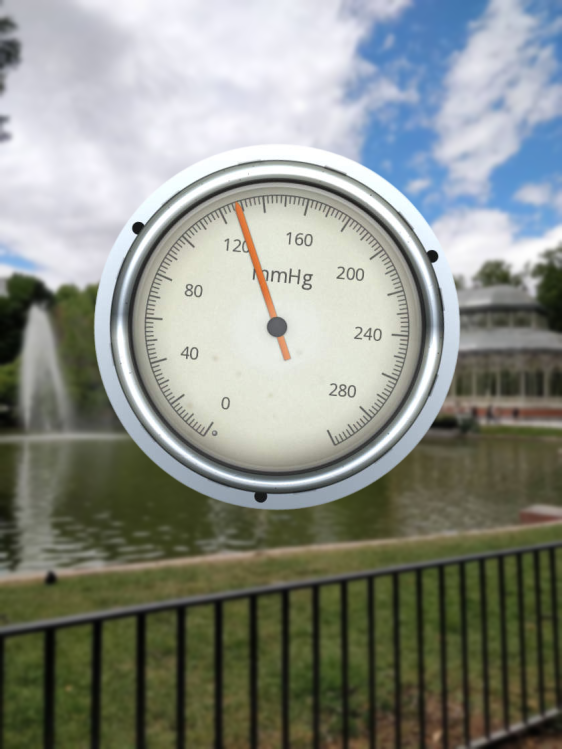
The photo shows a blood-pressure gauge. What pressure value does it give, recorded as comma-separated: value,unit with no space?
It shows 128,mmHg
